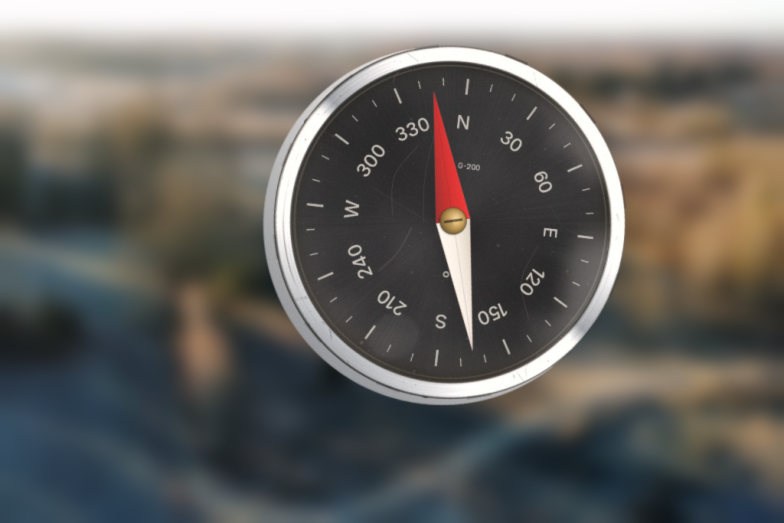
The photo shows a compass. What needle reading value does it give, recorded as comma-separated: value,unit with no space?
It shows 345,°
